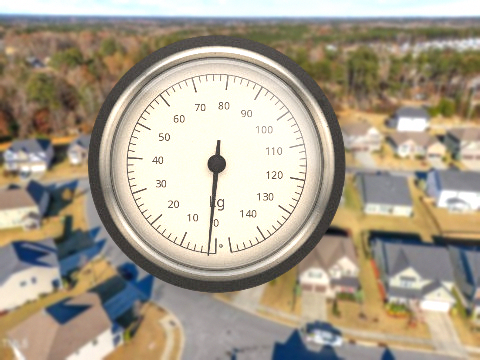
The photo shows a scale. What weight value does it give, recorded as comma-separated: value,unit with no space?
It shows 2,kg
